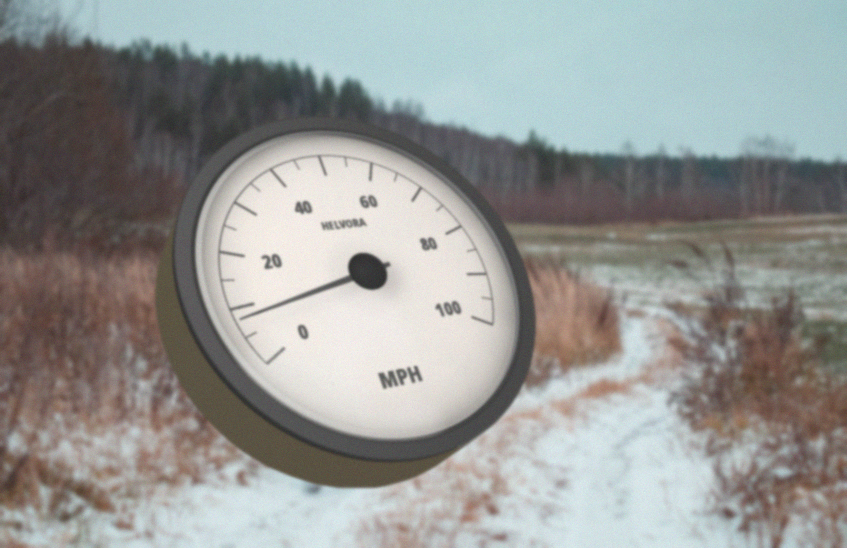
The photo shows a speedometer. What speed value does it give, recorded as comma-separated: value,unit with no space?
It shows 7.5,mph
